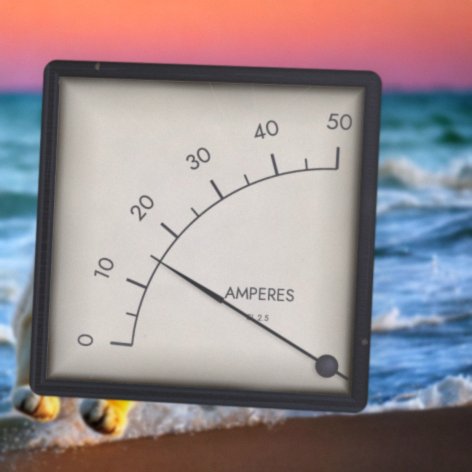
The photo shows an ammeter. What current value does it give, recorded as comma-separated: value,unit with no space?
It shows 15,A
